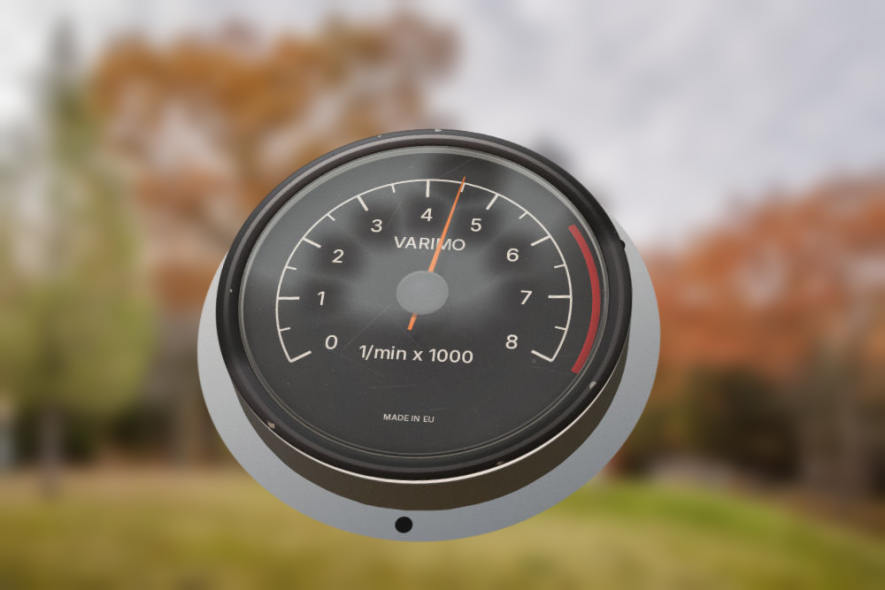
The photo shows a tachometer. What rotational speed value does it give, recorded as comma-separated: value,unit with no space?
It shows 4500,rpm
